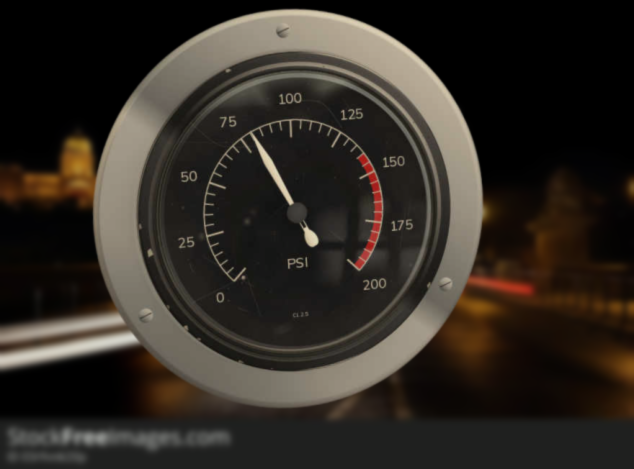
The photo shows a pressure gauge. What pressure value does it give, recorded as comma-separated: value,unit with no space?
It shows 80,psi
